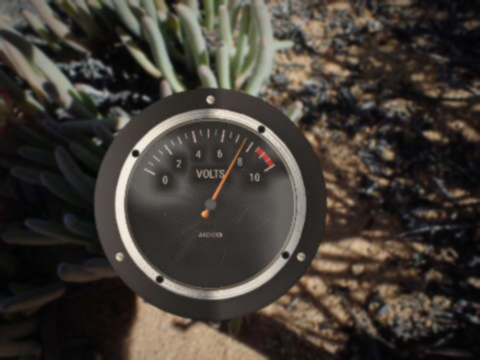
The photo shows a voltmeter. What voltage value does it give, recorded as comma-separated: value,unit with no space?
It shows 7.5,V
